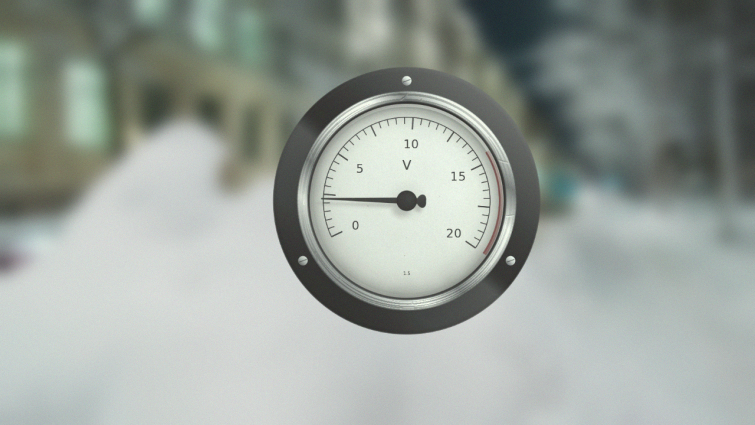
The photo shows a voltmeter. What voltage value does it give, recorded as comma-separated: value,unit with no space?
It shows 2.25,V
